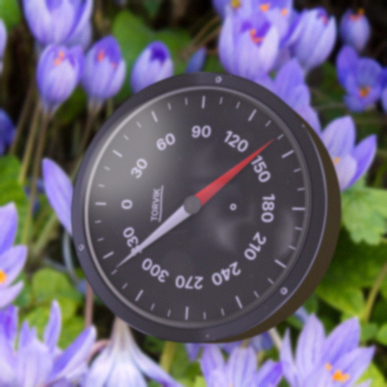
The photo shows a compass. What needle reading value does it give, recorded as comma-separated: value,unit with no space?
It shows 140,°
